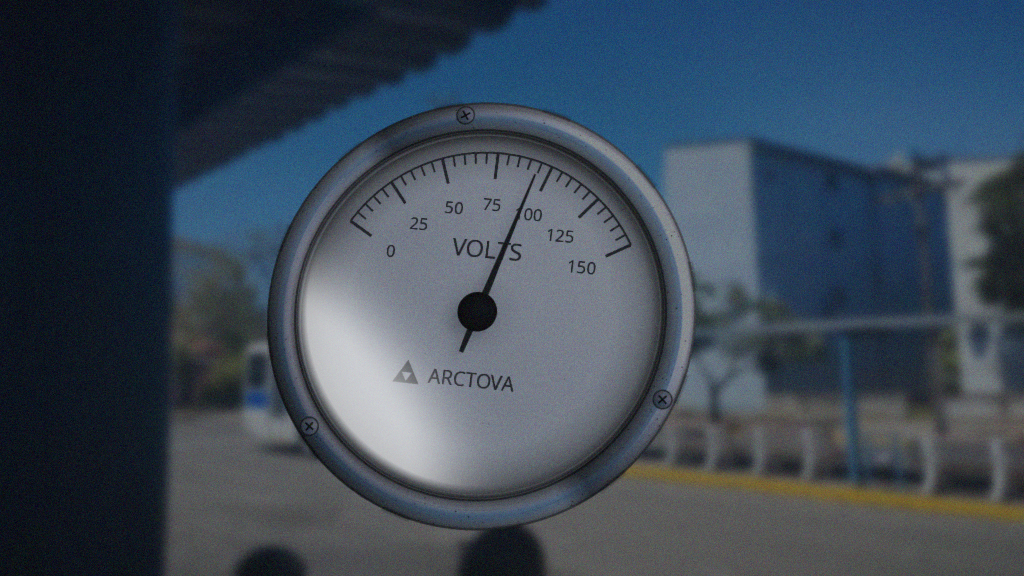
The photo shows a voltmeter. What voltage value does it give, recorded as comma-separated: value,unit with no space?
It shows 95,V
